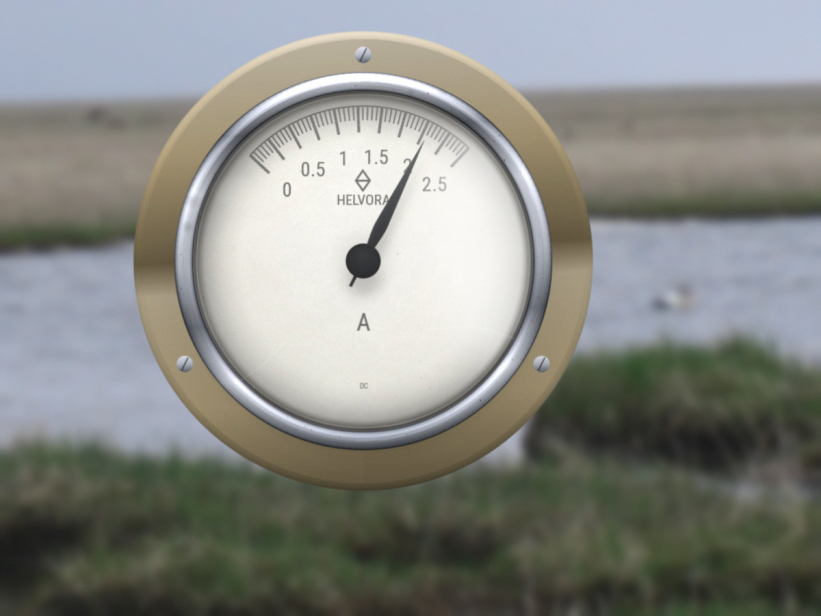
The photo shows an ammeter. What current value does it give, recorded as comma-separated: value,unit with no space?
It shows 2.05,A
